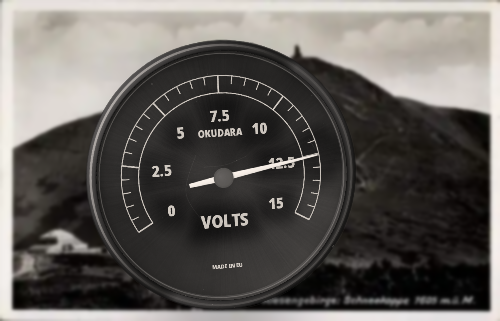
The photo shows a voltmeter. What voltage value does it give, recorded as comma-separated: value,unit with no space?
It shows 12.5,V
